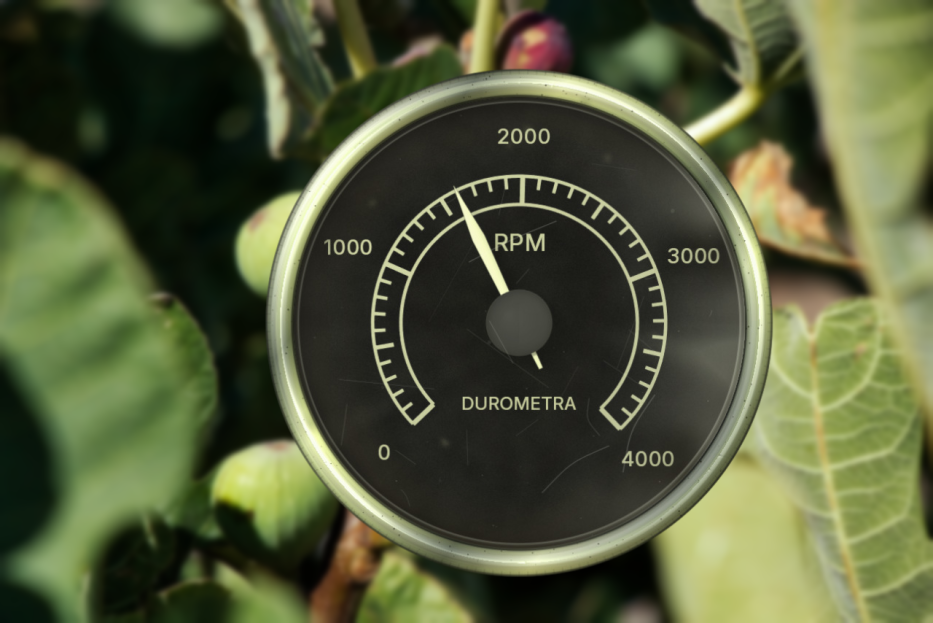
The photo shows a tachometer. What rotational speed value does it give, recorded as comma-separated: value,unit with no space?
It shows 1600,rpm
